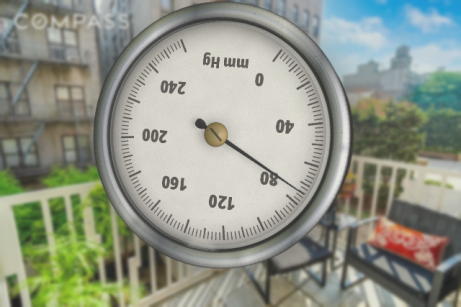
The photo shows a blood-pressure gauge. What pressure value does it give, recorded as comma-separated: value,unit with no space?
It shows 74,mmHg
